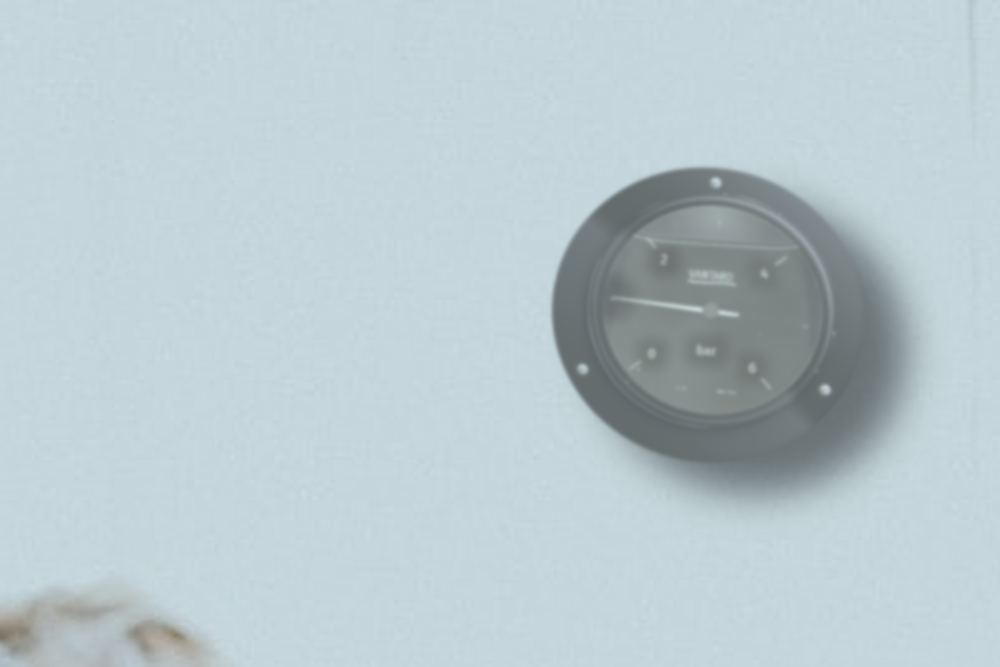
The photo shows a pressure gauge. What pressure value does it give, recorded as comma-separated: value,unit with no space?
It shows 1,bar
